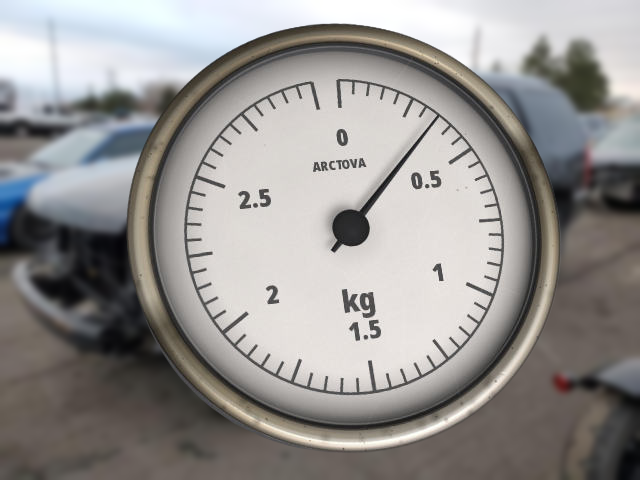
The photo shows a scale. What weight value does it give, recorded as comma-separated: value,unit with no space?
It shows 0.35,kg
